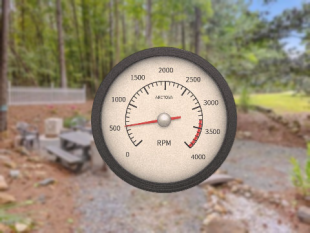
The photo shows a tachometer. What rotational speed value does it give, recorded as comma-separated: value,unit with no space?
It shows 500,rpm
